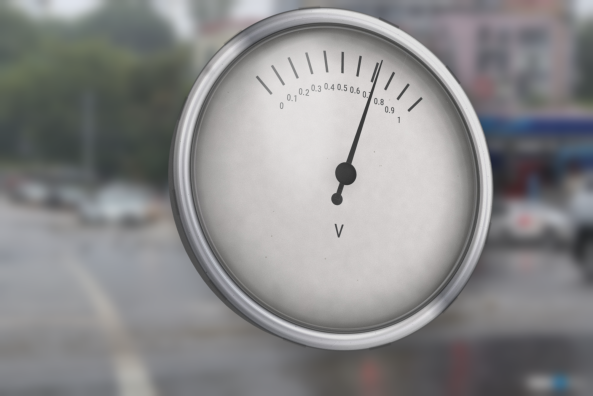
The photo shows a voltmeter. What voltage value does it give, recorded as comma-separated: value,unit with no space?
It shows 0.7,V
